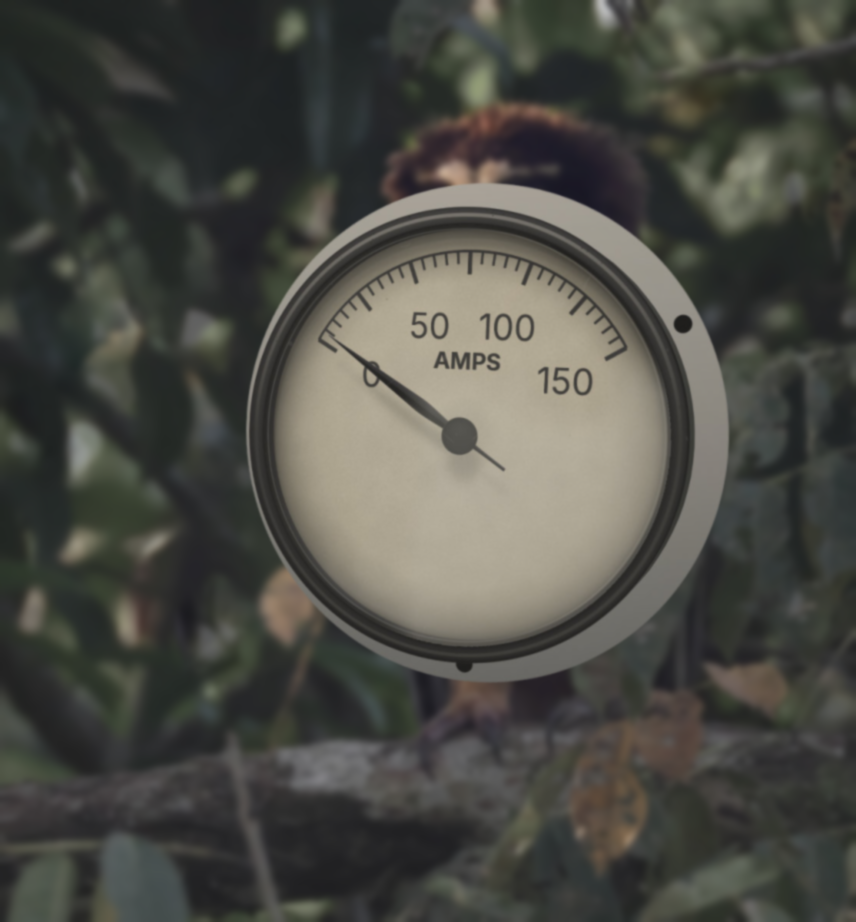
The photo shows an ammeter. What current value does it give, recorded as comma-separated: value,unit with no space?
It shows 5,A
